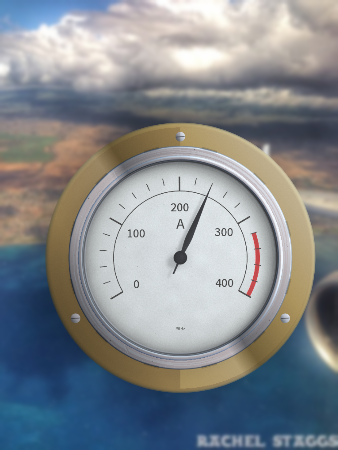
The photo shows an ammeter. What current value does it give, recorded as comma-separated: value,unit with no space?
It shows 240,A
